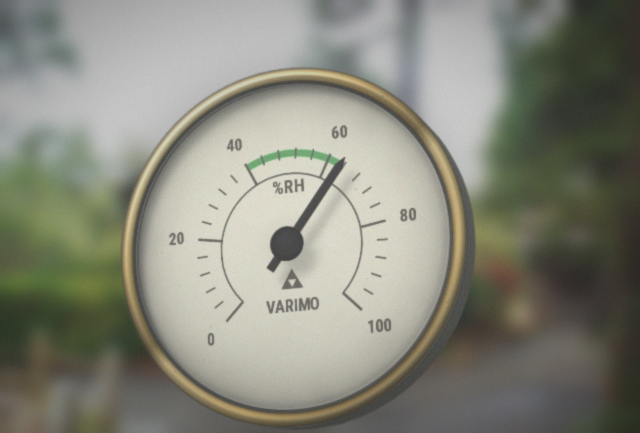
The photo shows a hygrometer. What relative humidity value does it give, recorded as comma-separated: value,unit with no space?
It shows 64,%
